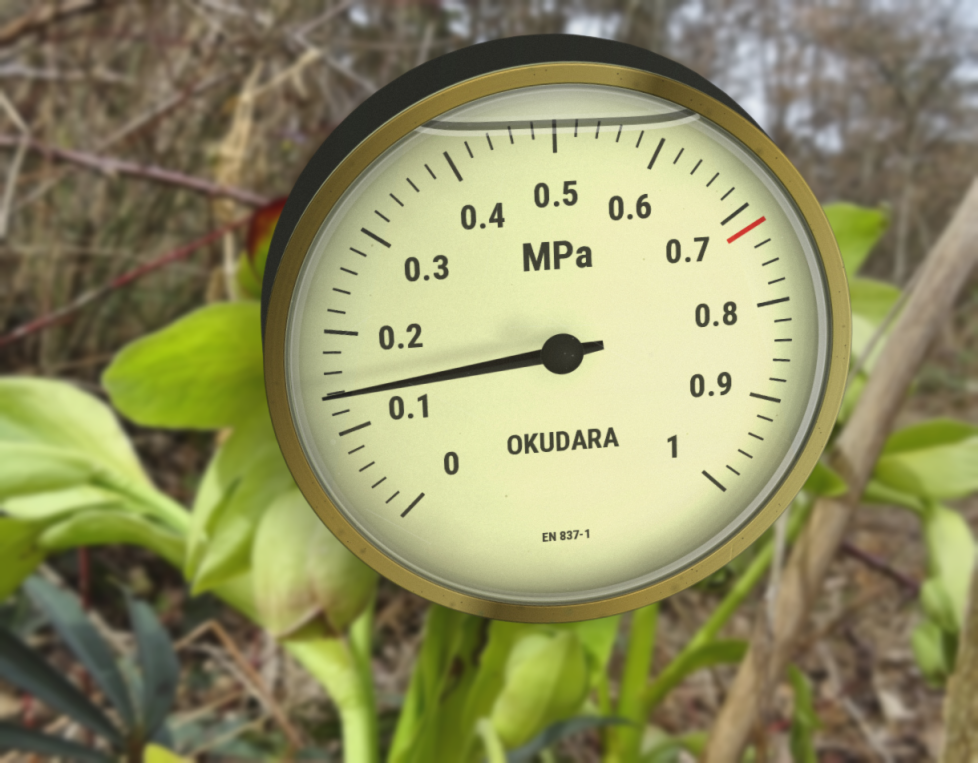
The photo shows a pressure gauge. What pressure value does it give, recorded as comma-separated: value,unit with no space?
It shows 0.14,MPa
